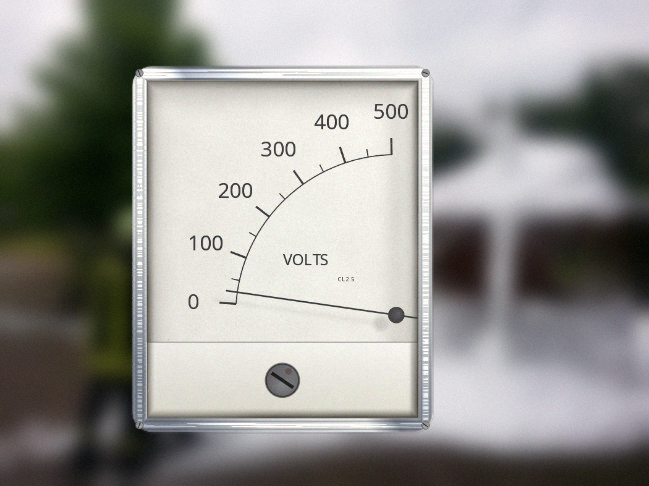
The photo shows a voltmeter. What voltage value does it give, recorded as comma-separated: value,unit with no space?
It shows 25,V
